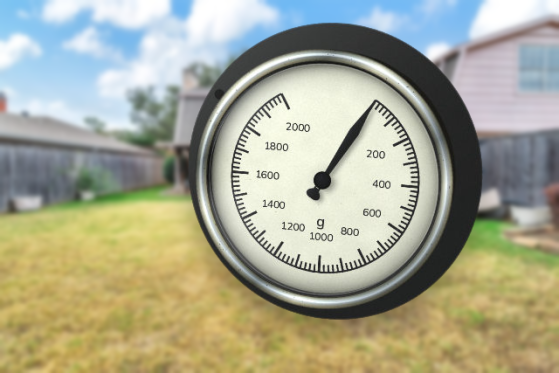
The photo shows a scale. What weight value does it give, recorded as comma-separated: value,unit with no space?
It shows 0,g
